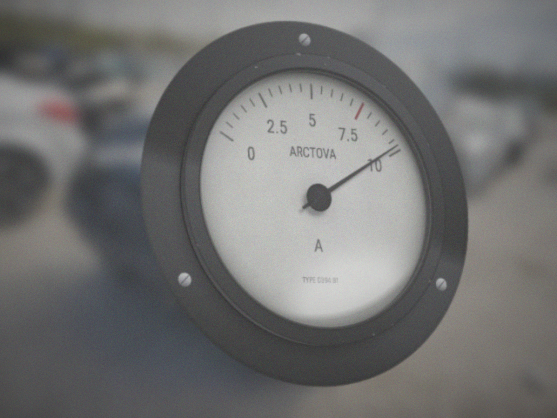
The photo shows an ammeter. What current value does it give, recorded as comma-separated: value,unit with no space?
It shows 9.75,A
